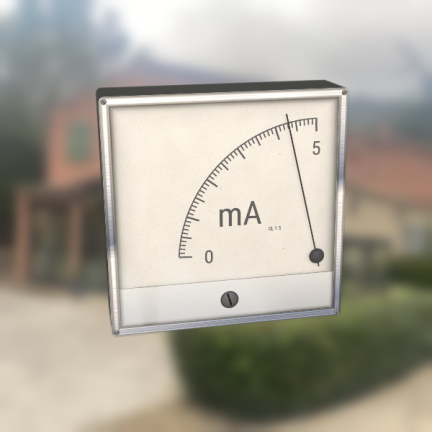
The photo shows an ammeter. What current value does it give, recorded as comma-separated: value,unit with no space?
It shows 4.3,mA
